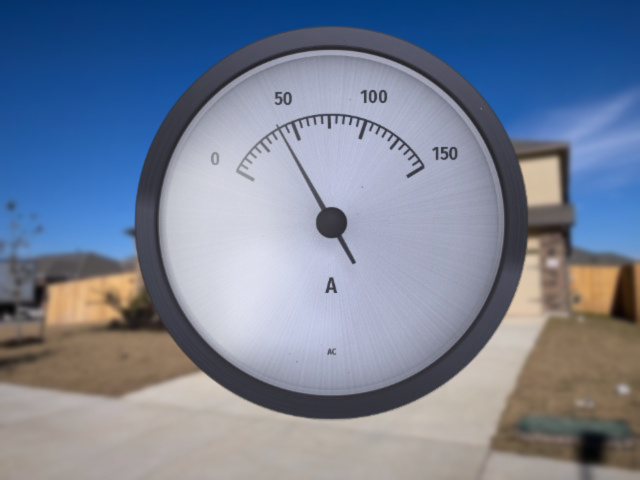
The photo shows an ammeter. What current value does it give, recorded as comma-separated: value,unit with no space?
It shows 40,A
